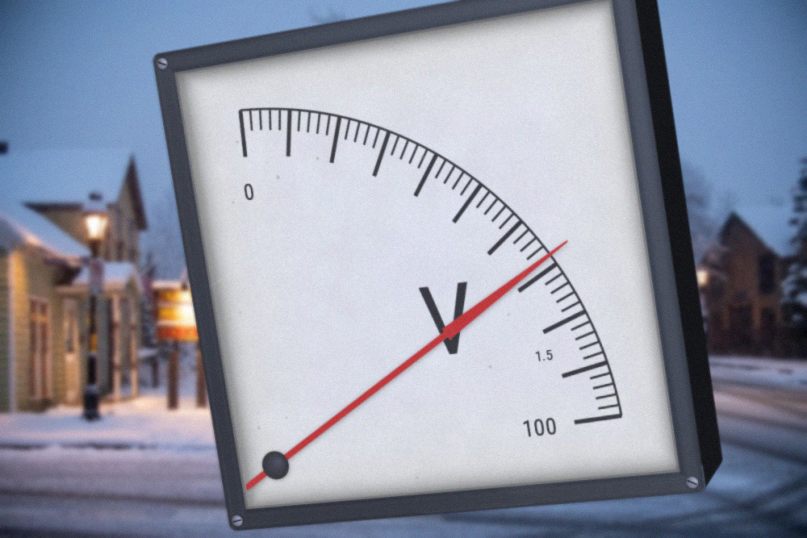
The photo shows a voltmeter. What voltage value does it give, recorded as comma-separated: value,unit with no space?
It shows 68,V
